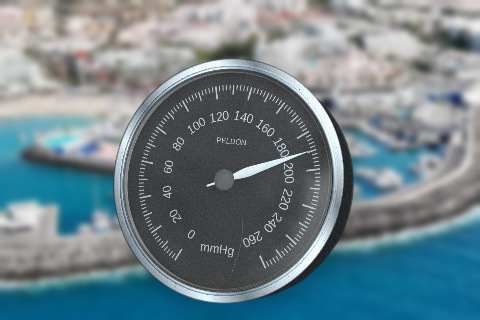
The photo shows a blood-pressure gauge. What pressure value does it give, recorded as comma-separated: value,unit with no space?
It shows 190,mmHg
